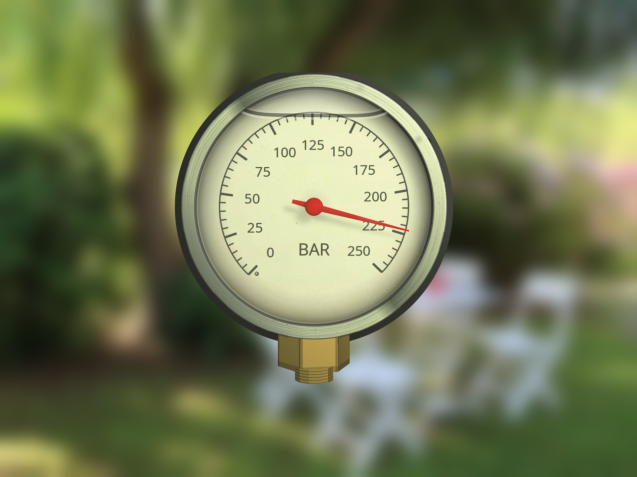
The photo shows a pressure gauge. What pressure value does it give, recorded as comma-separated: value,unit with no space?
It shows 222.5,bar
